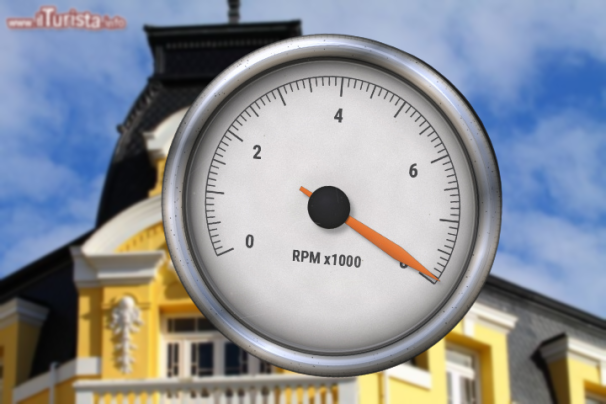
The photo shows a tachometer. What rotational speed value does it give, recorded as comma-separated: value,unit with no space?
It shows 7900,rpm
